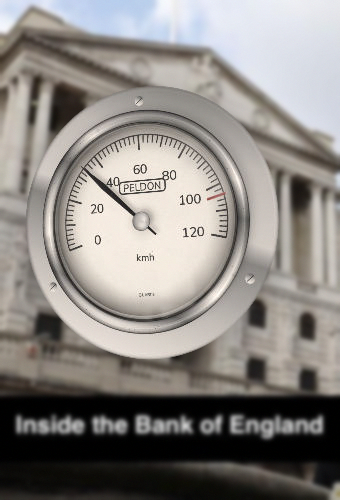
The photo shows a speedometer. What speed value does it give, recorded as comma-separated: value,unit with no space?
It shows 34,km/h
